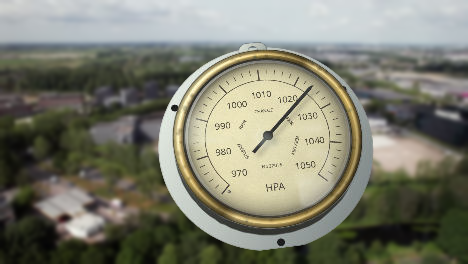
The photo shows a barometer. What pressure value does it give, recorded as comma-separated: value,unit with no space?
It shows 1024,hPa
